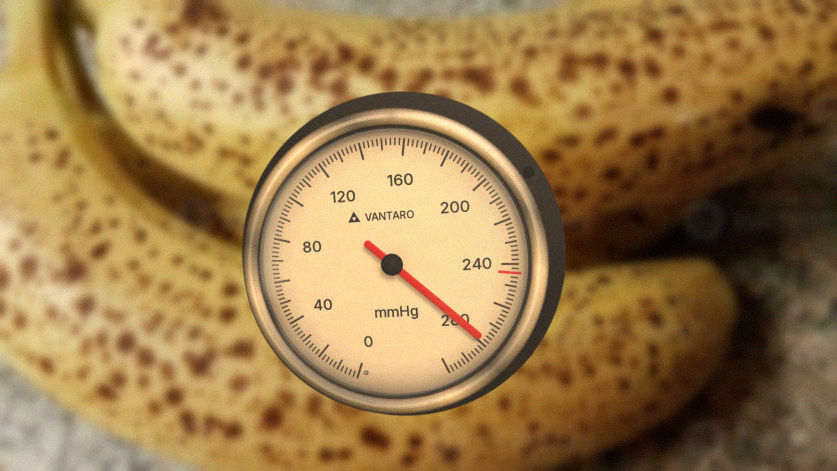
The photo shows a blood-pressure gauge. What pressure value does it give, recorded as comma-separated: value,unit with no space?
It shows 278,mmHg
